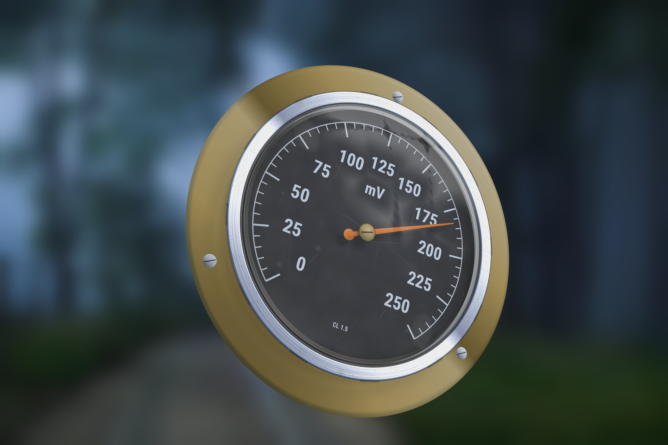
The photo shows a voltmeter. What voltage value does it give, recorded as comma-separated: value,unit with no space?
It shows 182.5,mV
